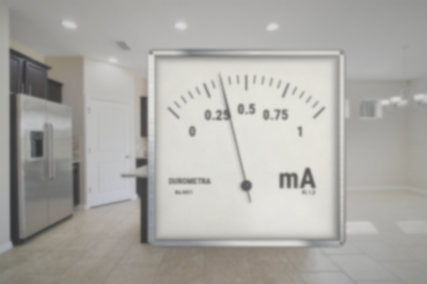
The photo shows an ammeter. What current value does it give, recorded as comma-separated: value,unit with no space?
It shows 0.35,mA
